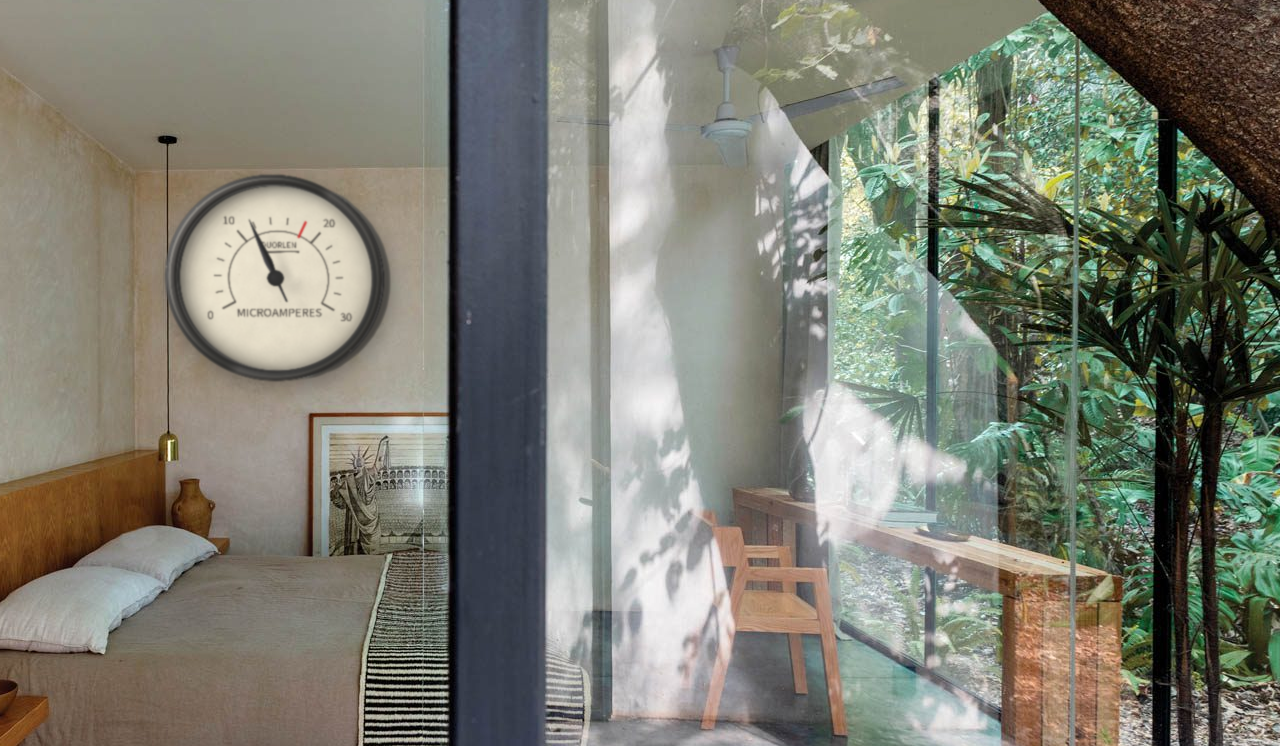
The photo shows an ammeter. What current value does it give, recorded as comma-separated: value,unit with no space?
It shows 12,µA
